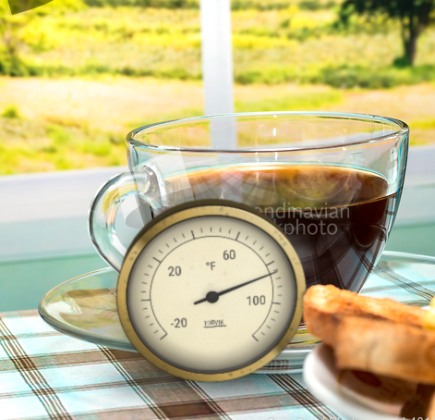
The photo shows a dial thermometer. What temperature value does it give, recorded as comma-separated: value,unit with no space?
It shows 84,°F
